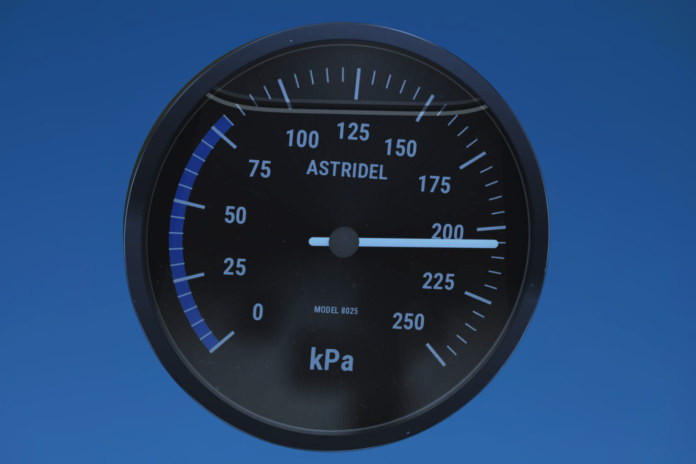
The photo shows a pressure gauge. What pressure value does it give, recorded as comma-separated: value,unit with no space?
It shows 205,kPa
